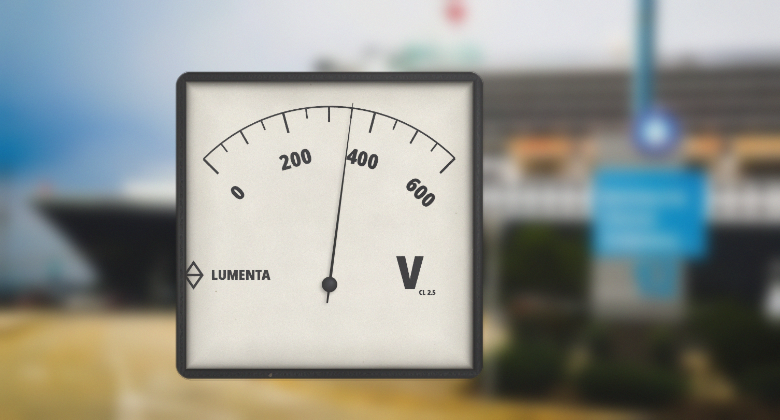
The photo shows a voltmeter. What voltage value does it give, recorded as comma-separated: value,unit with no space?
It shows 350,V
